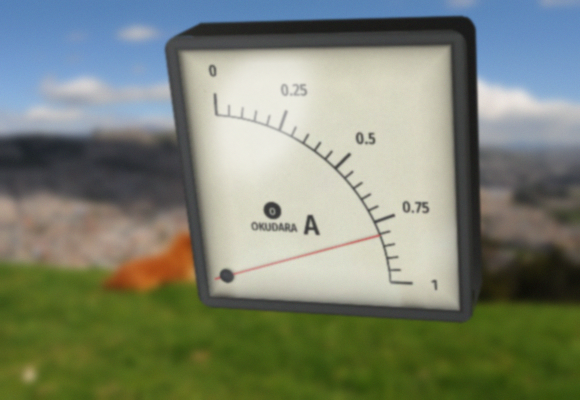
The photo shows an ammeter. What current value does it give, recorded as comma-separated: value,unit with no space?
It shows 0.8,A
